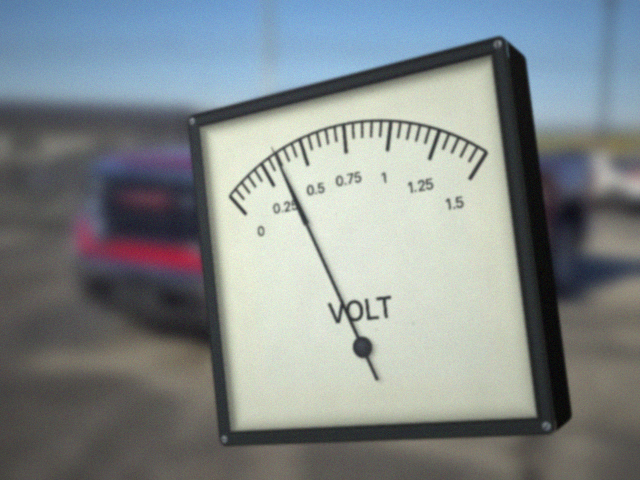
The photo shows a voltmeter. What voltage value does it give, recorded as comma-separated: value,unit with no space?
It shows 0.35,V
